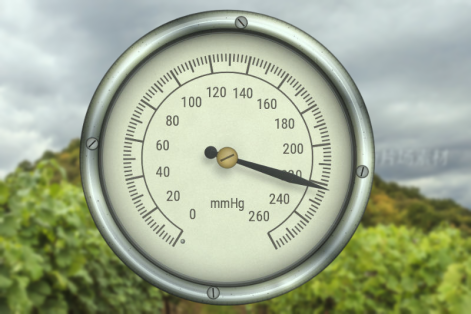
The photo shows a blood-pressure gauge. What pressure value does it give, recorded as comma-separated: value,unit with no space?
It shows 222,mmHg
